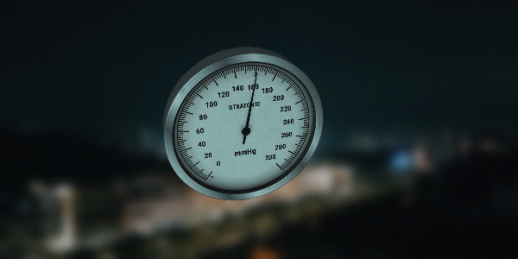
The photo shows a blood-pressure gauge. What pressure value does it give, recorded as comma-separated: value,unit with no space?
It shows 160,mmHg
